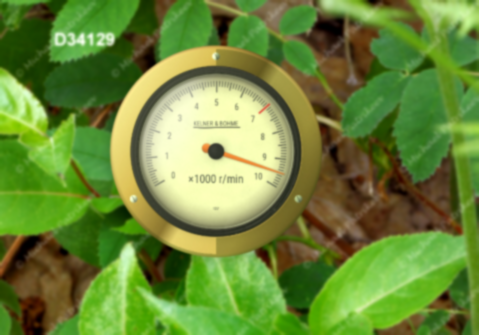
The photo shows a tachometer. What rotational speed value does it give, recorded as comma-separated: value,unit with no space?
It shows 9500,rpm
